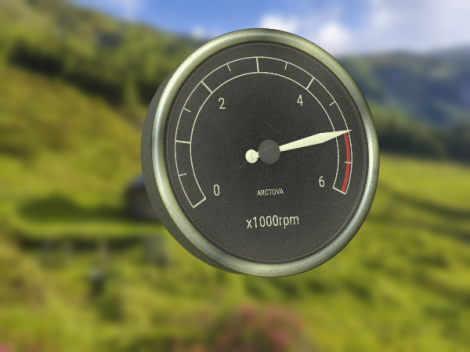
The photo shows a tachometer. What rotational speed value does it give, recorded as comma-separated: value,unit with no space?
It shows 5000,rpm
